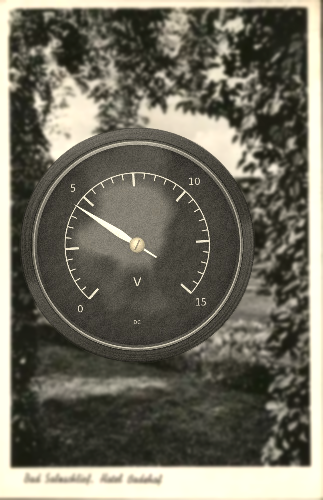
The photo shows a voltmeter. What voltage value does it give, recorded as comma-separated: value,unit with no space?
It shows 4.5,V
